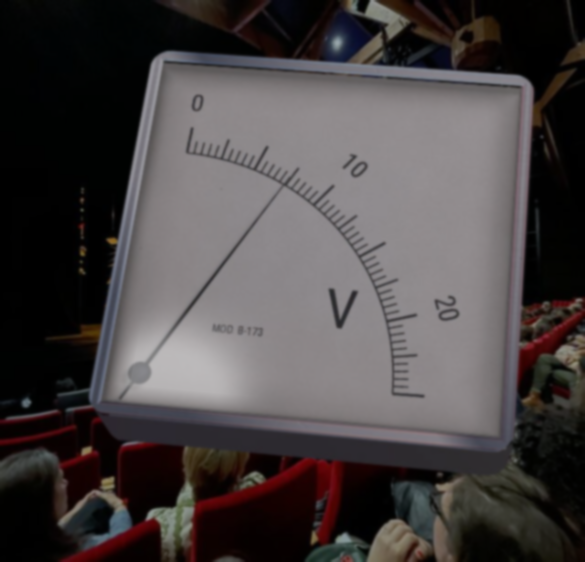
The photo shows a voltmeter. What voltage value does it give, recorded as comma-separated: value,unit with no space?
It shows 7.5,V
